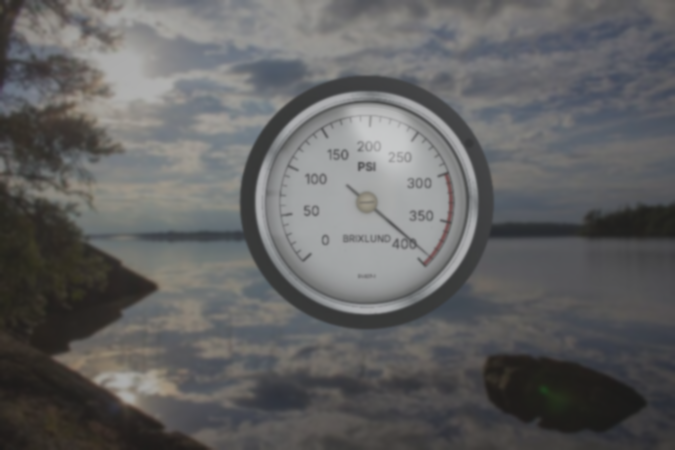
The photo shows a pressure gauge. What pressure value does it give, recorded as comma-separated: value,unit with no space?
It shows 390,psi
